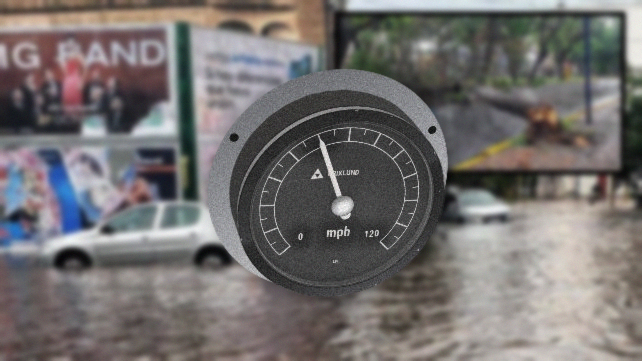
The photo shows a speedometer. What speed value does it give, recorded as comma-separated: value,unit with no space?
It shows 50,mph
